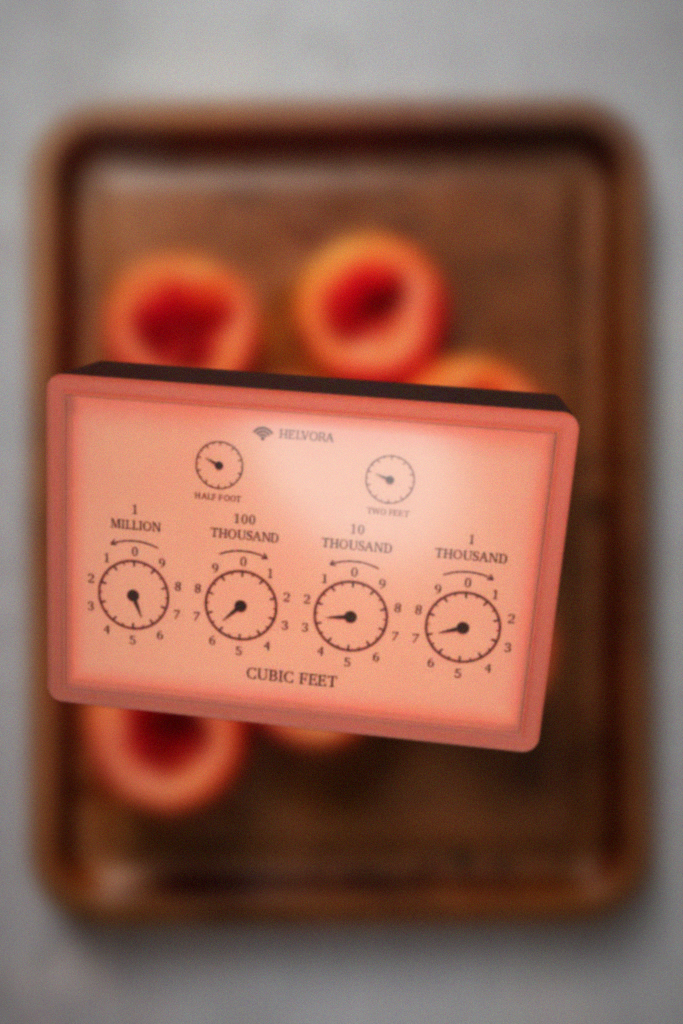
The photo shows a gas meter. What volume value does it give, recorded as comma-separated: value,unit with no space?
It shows 562700,ft³
